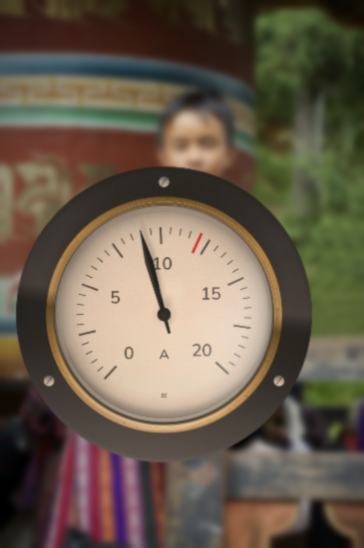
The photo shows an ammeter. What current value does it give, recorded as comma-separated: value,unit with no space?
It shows 9,A
